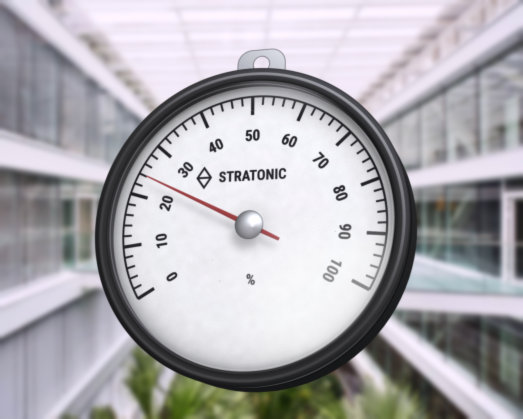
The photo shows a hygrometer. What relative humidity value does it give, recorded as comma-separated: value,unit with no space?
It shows 24,%
